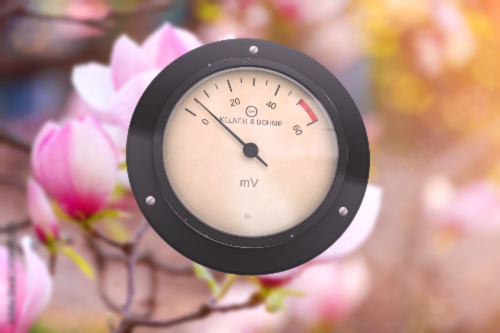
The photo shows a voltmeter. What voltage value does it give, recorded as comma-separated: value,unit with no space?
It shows 5,mV
